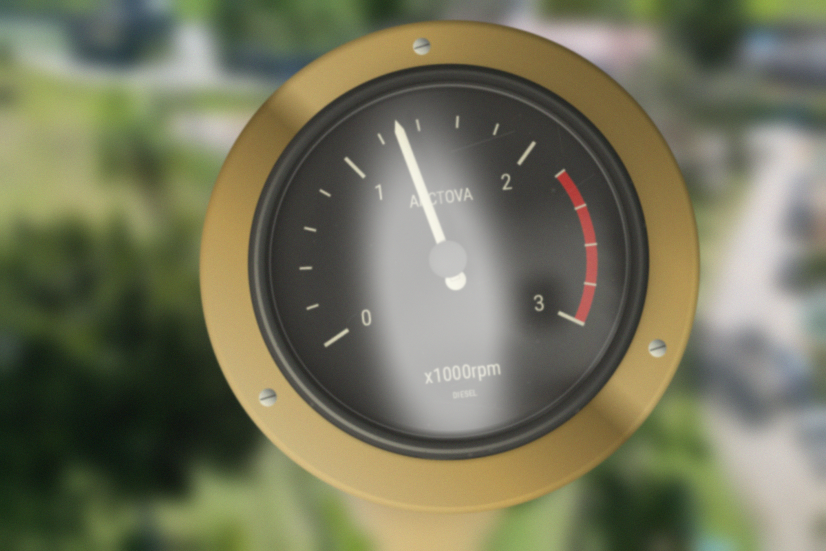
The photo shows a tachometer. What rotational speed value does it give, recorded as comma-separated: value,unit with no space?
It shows 1300,rpm
